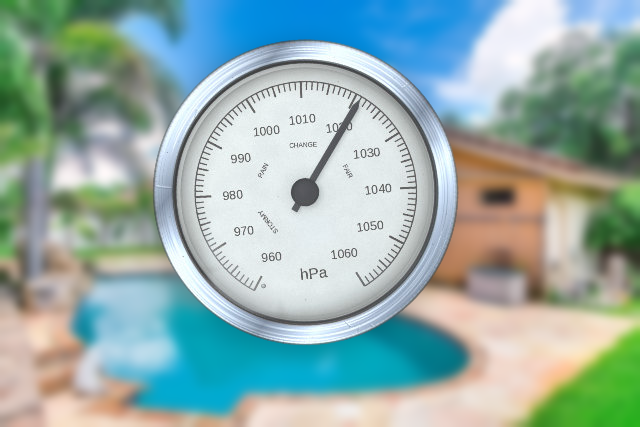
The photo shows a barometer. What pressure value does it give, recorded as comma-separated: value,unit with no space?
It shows 1021,hPa
